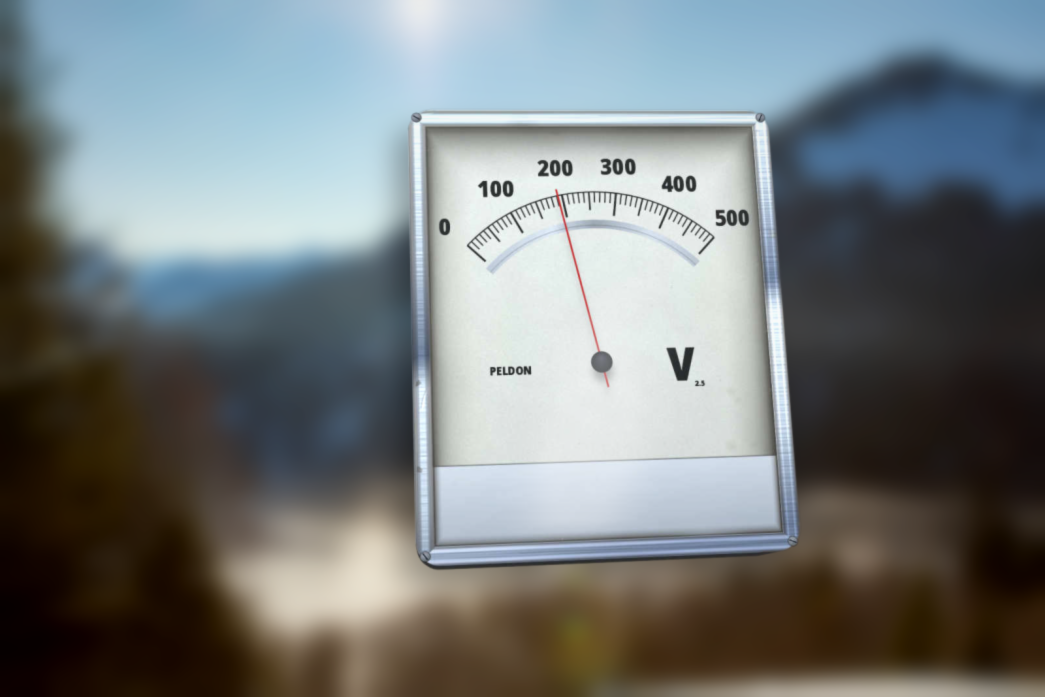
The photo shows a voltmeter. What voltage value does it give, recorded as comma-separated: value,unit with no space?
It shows 190,V
